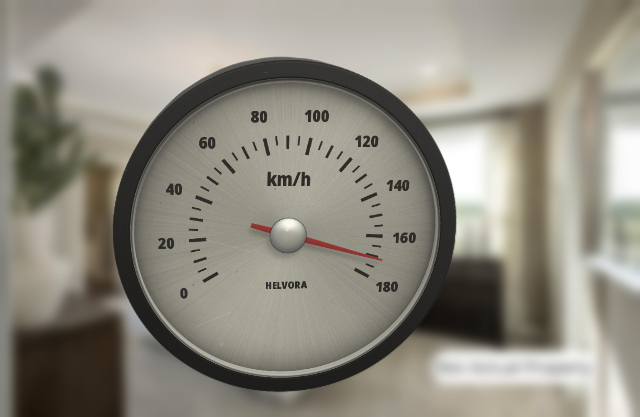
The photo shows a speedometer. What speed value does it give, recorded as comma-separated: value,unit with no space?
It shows 170,km/h
